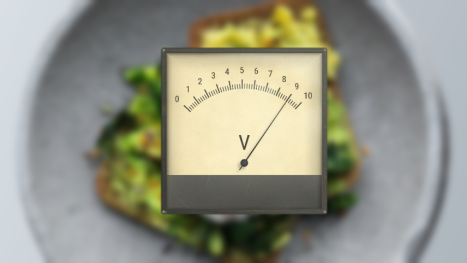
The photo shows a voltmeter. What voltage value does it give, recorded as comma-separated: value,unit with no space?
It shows 9,V
